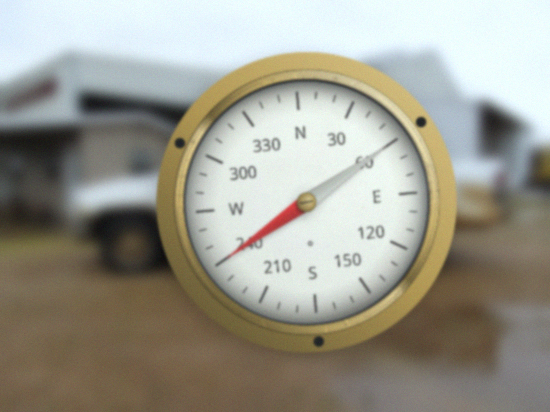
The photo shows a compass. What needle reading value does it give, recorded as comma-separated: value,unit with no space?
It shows 240,°
